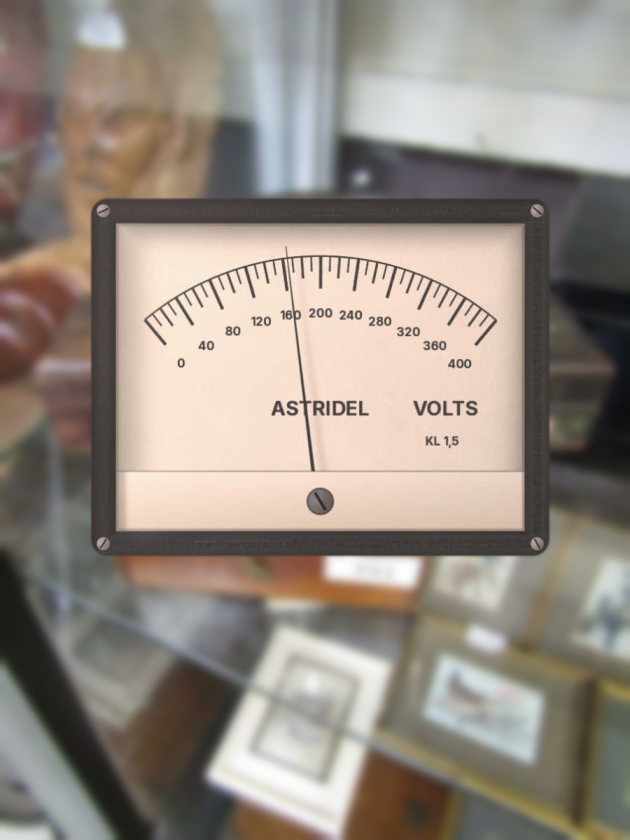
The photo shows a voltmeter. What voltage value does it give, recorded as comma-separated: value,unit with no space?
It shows 165,V
